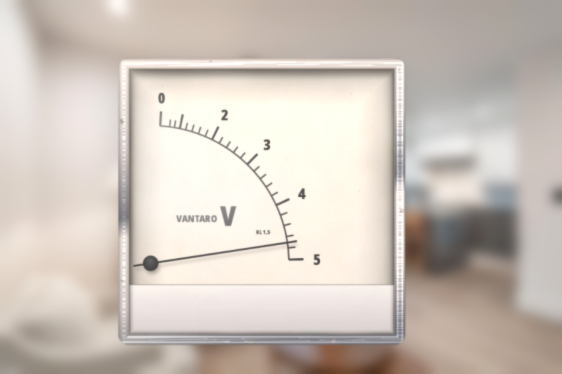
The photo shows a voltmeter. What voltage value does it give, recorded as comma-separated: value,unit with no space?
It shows 4.7,V
